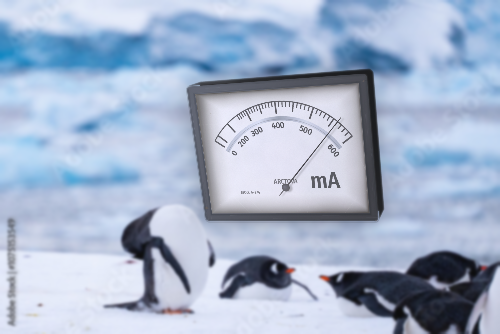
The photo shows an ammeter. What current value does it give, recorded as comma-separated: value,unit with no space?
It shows 560,mA
